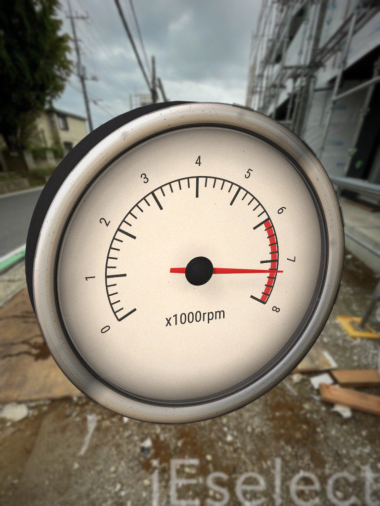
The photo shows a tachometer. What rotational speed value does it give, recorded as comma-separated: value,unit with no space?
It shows 7200,rpm
